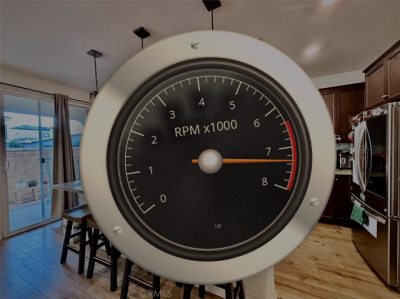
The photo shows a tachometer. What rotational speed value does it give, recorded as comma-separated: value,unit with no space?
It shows 7300,rpm
